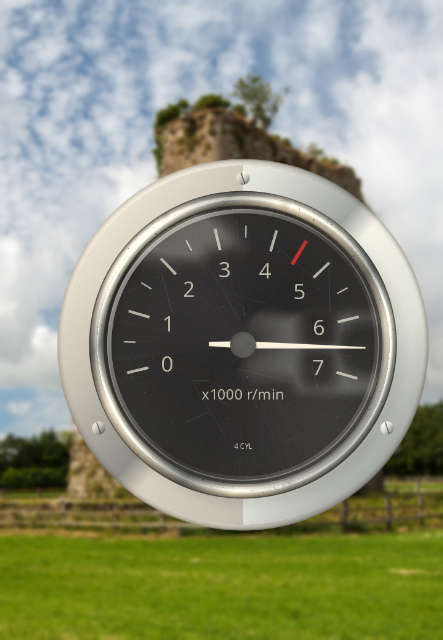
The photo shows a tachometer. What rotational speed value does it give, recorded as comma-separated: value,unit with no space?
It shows 6500,rpm
